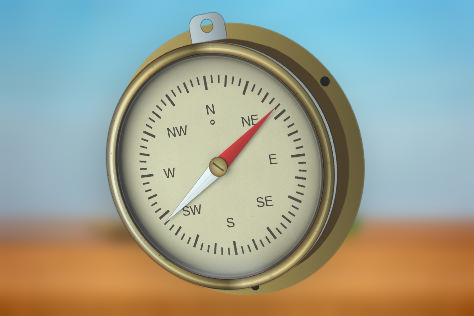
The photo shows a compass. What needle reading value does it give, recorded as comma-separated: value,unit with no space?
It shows 55,°
